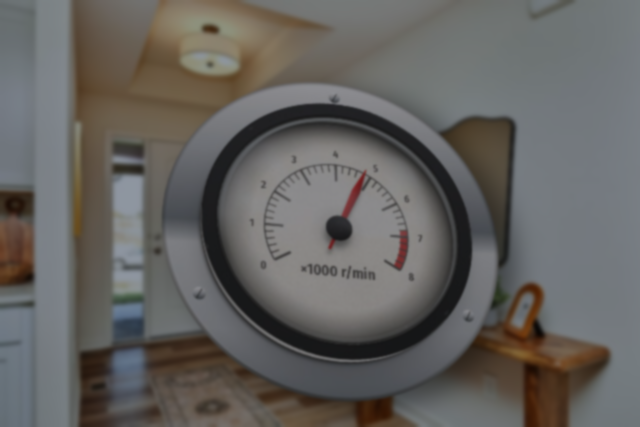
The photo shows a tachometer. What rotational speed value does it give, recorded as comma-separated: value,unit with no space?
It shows 4800,rpm
